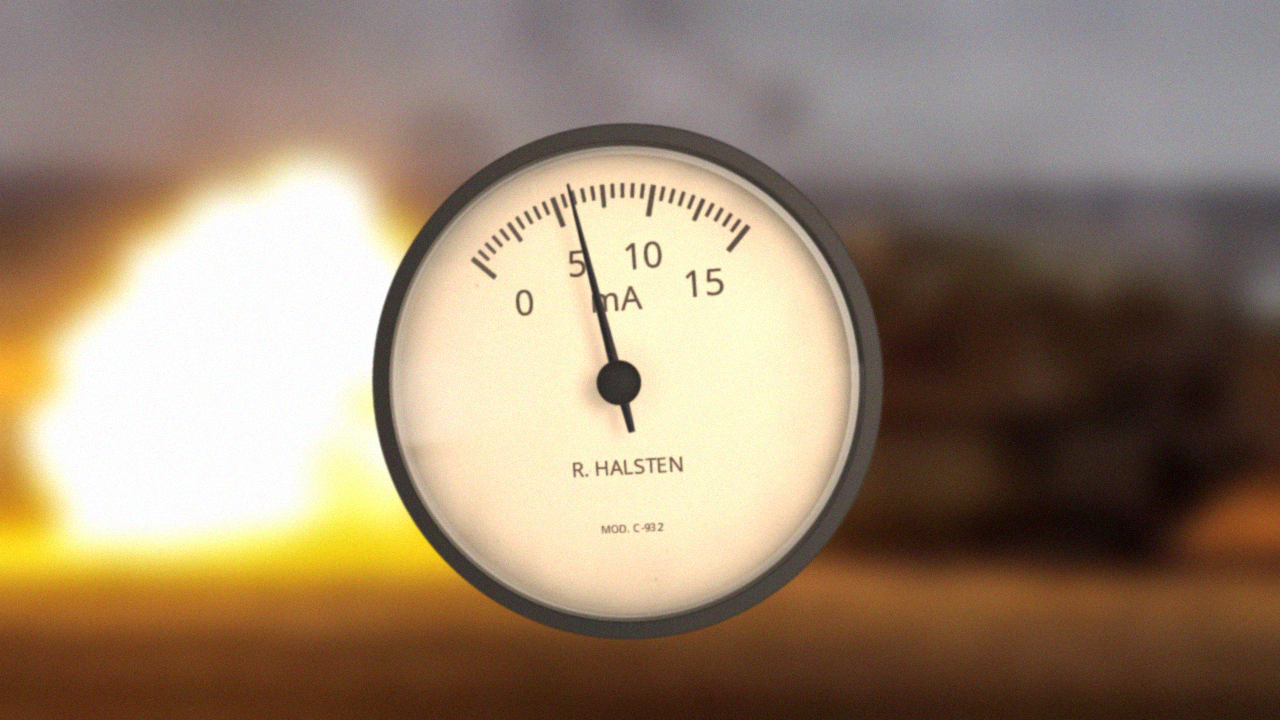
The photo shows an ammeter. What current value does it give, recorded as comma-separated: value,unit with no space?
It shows 6,mA
